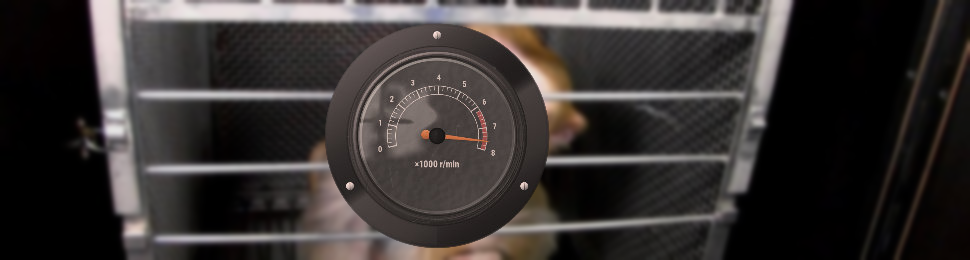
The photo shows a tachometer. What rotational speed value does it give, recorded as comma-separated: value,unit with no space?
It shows 7600,rpm
